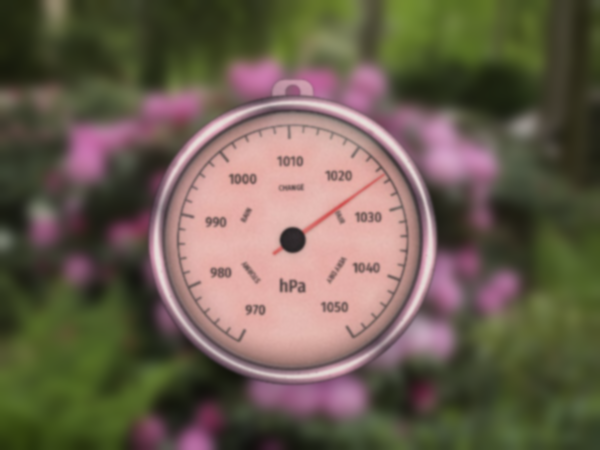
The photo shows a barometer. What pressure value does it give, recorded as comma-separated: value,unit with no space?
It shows 1025,hPa
